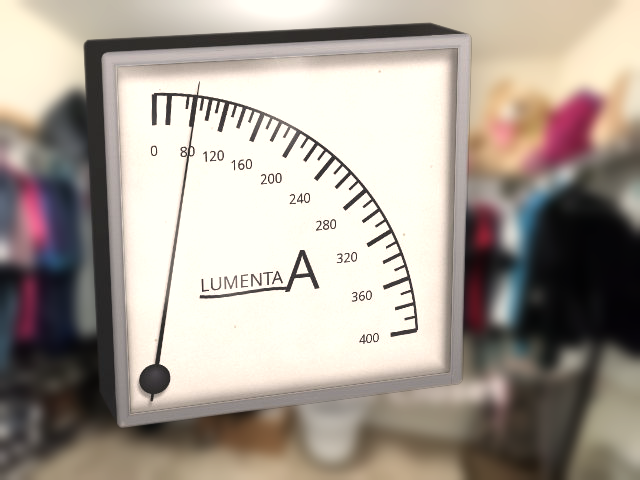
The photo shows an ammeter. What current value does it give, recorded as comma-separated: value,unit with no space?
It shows 80,A
